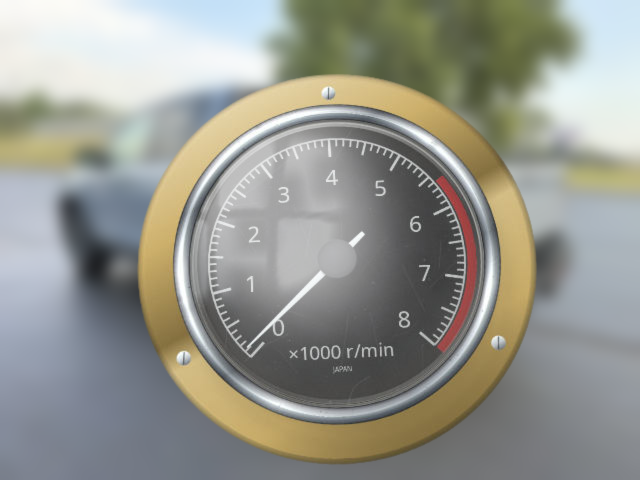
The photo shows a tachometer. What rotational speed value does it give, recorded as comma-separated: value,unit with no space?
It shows 100,rpm
